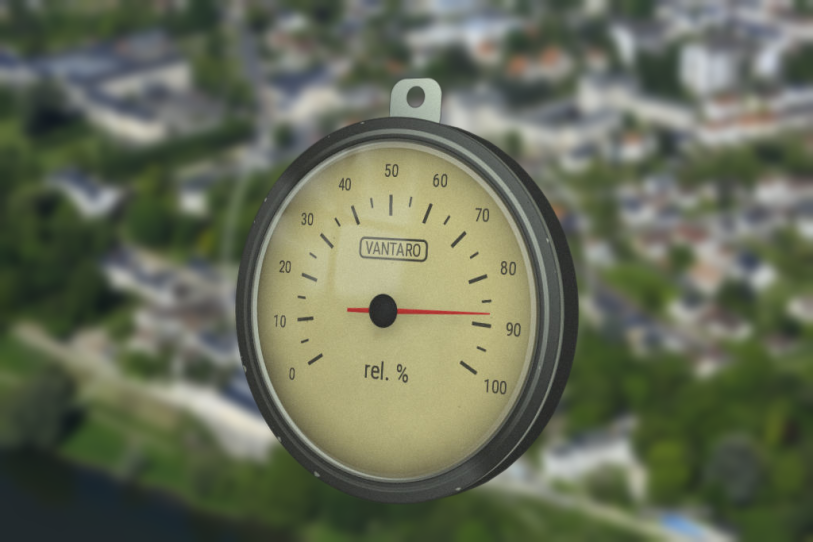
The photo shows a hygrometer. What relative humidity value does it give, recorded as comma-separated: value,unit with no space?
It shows 87.5,%
